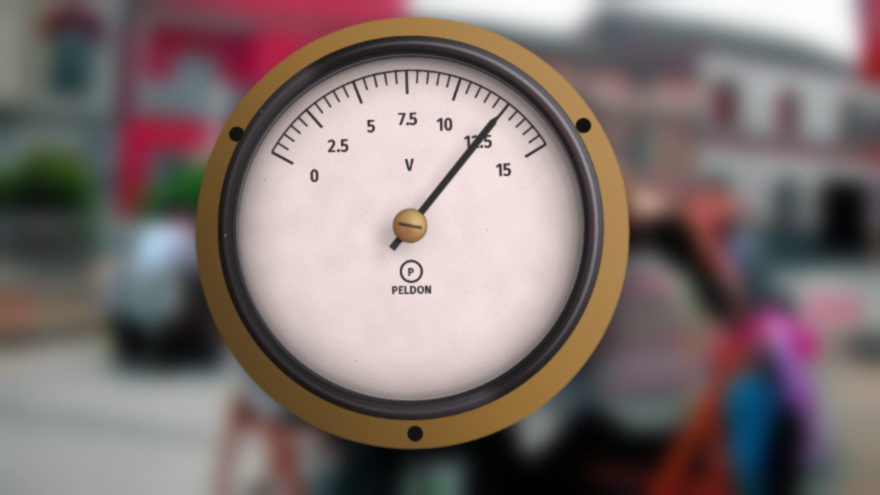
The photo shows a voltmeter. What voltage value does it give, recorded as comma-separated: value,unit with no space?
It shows 12.5,V
